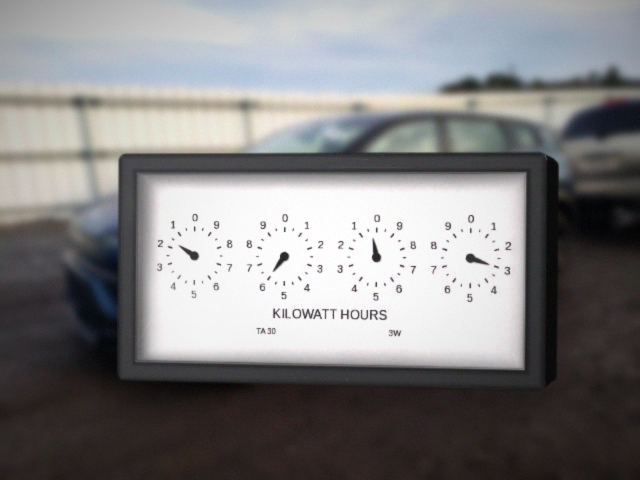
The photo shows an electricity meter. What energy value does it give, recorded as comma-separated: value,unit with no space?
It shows 1603,kWh
